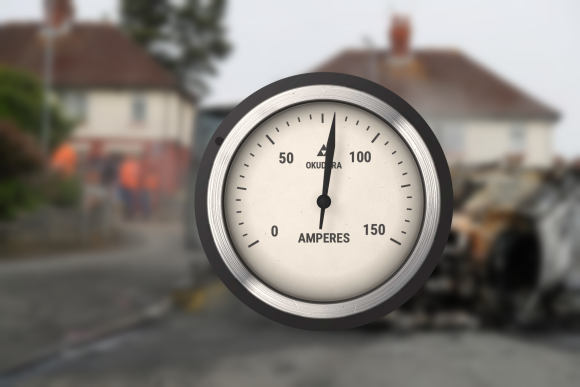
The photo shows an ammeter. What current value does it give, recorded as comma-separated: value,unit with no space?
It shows 80,A
